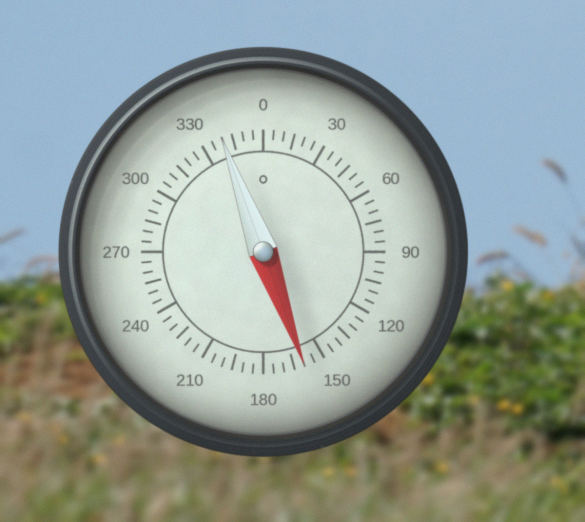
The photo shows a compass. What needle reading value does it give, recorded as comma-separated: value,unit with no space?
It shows 160,°
